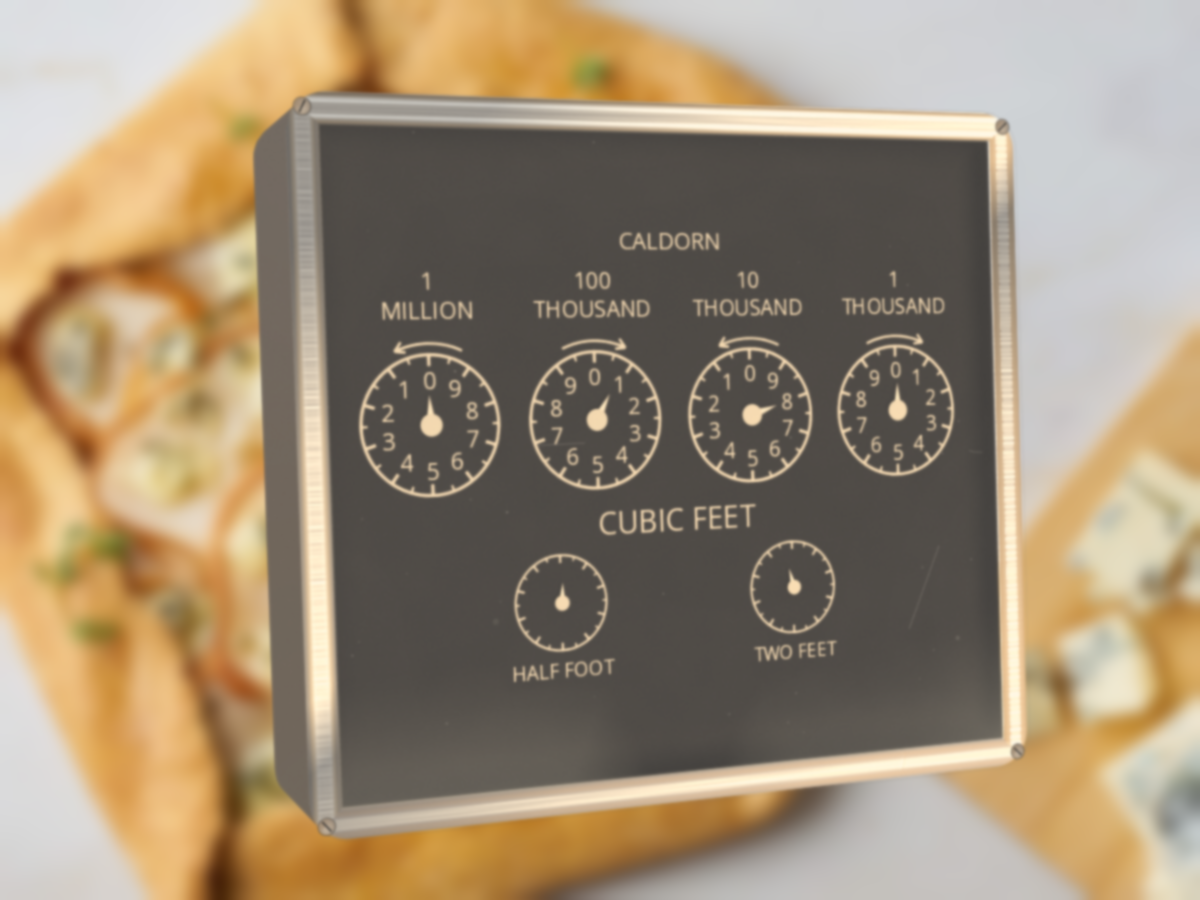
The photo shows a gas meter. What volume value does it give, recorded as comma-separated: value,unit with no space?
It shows 8000,ft³
